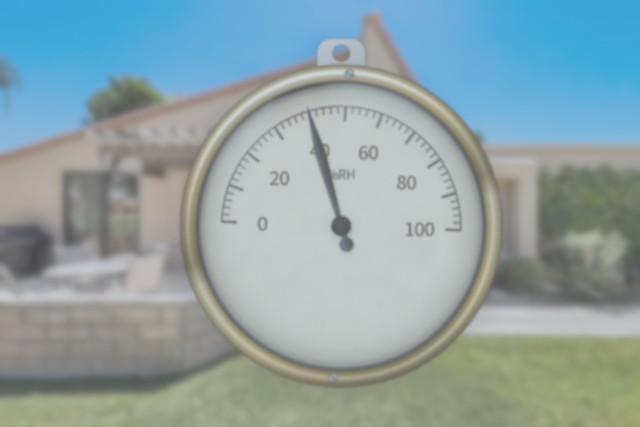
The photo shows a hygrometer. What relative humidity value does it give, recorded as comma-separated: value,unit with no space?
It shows 40,%
